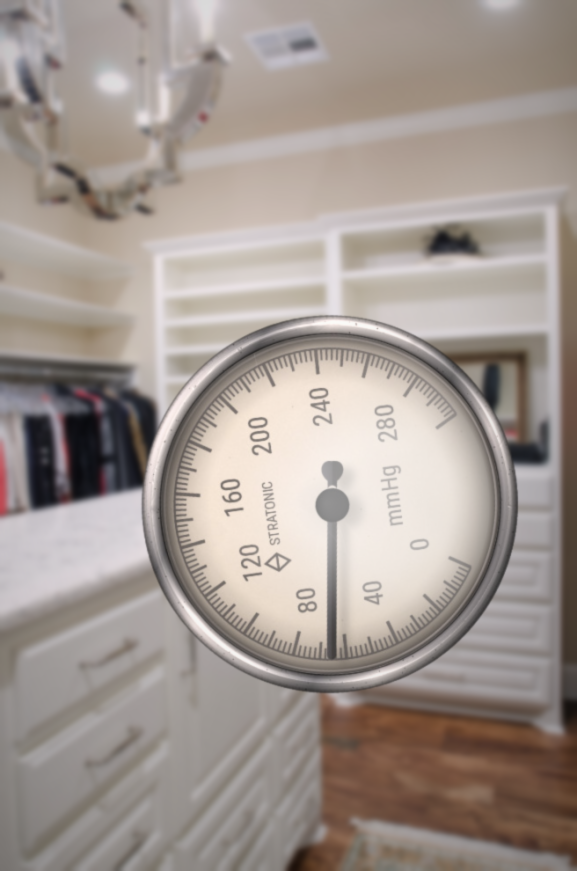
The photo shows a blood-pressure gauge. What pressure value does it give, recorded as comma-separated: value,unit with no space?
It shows 66,mmHg
